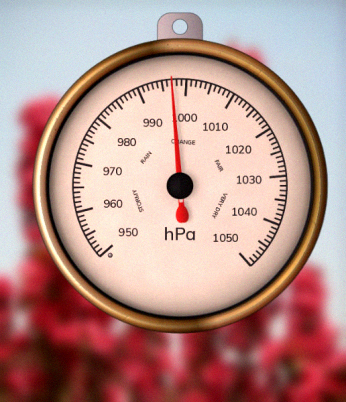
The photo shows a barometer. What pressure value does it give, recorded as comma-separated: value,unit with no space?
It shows 997,hPa
